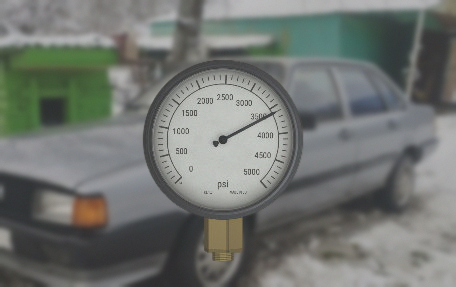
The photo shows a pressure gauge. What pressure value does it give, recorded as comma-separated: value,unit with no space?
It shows 3600,psi
